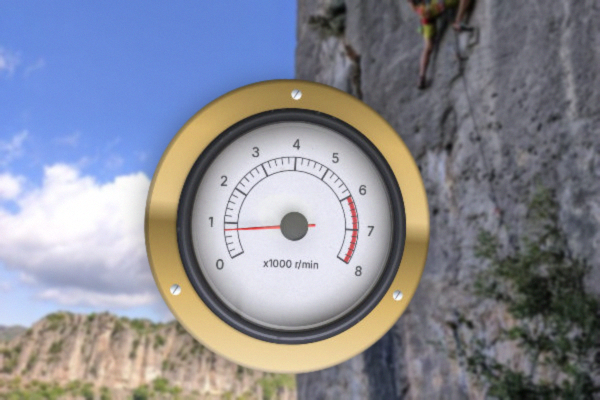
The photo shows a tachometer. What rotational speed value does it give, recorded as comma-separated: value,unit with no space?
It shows 800,rpm
